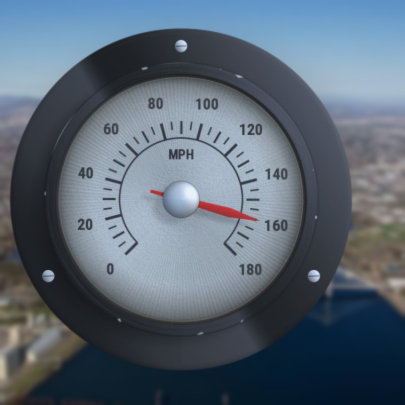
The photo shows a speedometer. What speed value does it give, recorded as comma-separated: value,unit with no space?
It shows 160,mph
